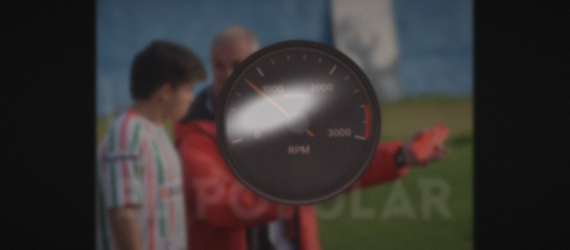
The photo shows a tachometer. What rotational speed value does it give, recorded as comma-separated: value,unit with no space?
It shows 800,rpm
